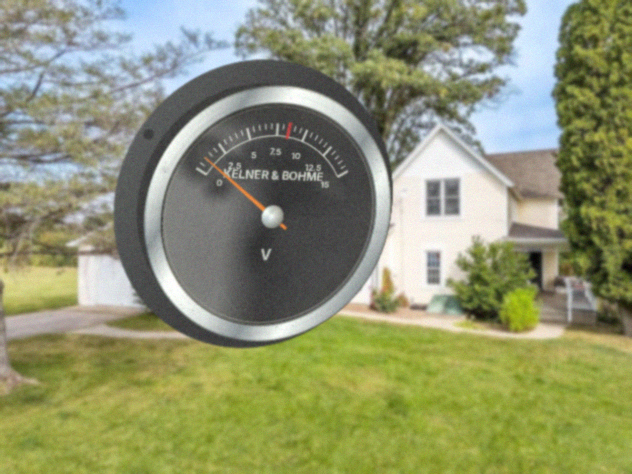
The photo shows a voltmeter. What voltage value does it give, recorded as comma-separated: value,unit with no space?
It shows 1,V
